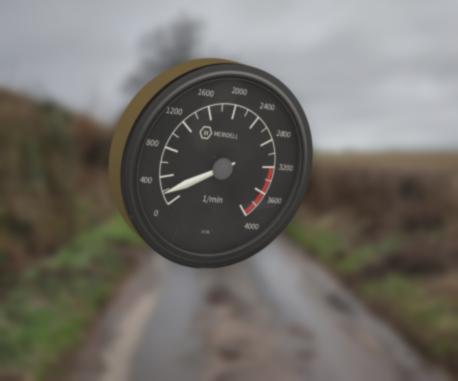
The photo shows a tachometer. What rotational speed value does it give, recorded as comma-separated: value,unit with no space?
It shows 200,rpm
